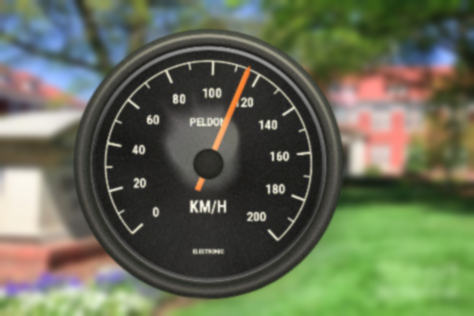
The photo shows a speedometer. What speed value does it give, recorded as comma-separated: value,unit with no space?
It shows 115,km/h
